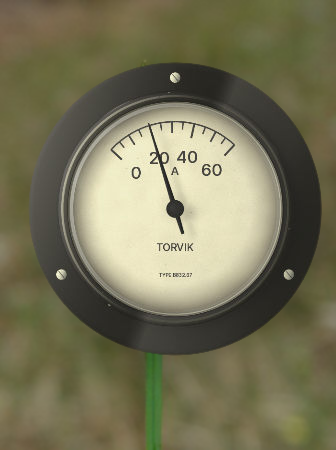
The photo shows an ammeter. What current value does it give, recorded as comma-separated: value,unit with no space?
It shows 20,A
